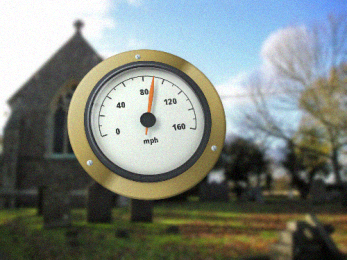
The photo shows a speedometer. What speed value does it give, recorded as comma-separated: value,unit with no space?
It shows 90,mph
